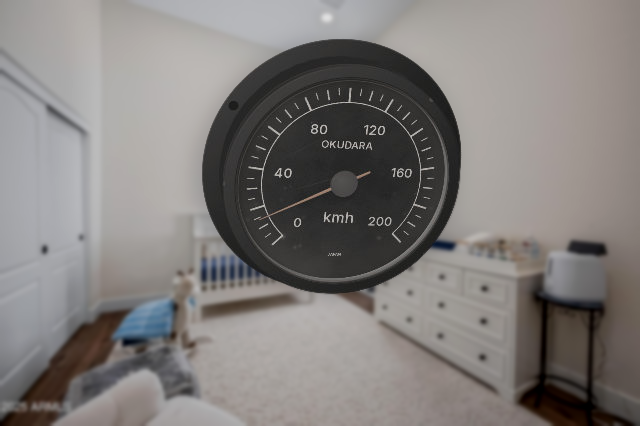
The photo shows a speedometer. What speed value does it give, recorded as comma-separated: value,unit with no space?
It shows 15,km/h
